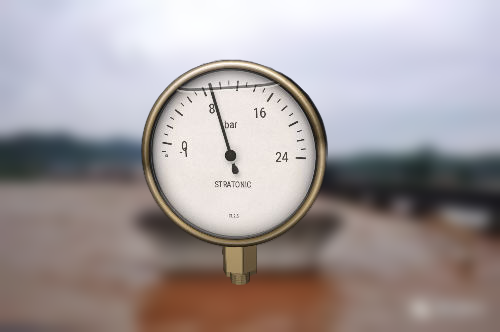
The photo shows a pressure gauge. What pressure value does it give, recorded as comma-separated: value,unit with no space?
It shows 9,bar
